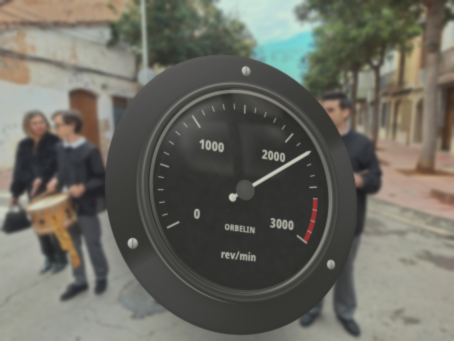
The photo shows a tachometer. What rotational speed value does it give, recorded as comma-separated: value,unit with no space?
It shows 2200,rpm
